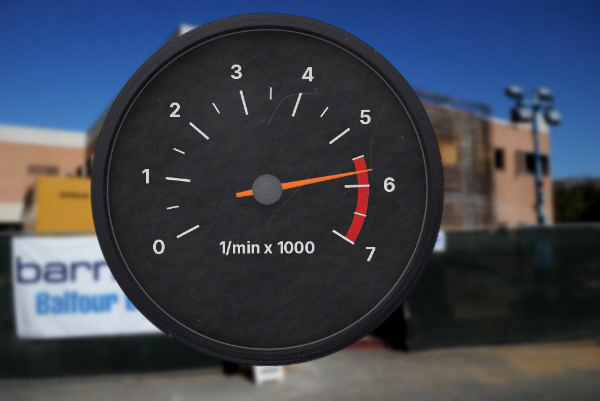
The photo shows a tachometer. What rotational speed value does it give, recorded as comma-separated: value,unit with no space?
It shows 5750,rpm
